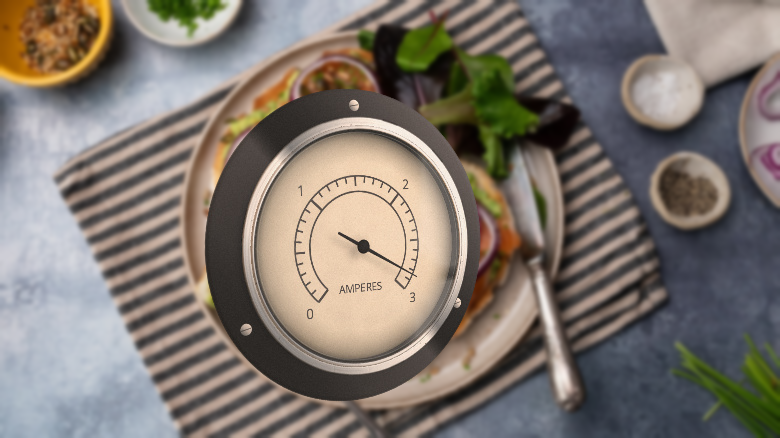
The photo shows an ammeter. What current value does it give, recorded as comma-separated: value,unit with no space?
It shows 2.85,A
